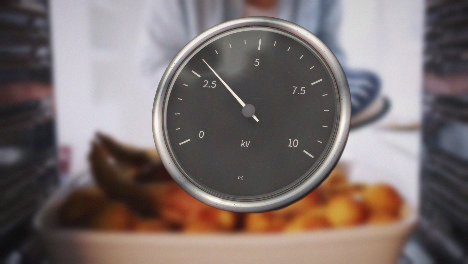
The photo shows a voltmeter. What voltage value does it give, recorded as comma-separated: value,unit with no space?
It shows 3,kV
